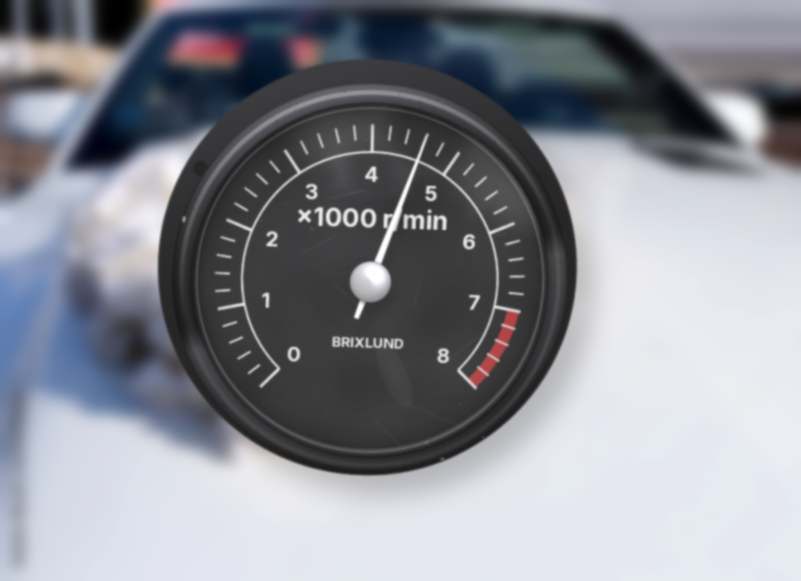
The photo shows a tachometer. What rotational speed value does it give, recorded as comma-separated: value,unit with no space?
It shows 4600,rpm
